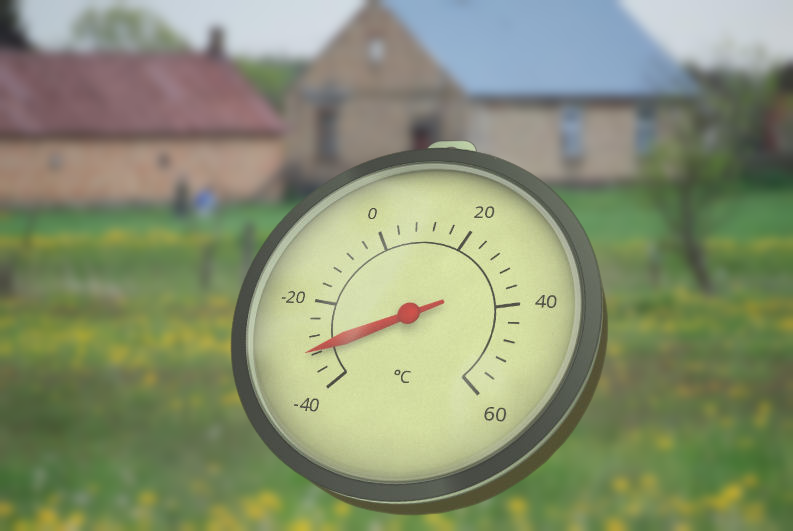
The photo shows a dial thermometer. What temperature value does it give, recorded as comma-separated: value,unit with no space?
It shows -32,°C
